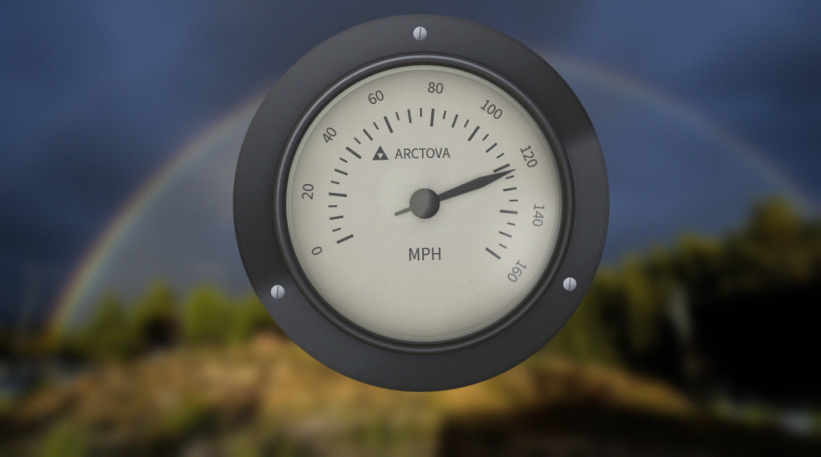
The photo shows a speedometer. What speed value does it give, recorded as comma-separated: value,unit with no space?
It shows 122.5,mph
